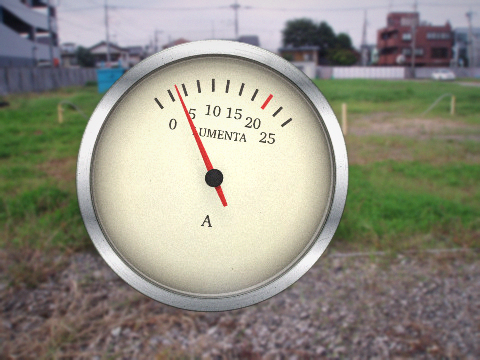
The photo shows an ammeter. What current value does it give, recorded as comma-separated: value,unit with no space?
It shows 3.75,A
